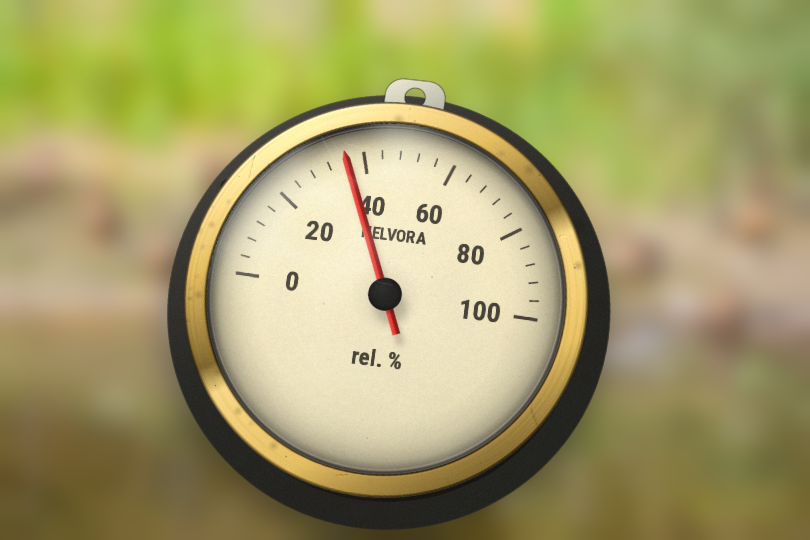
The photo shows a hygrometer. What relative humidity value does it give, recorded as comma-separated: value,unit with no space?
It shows 36,%
